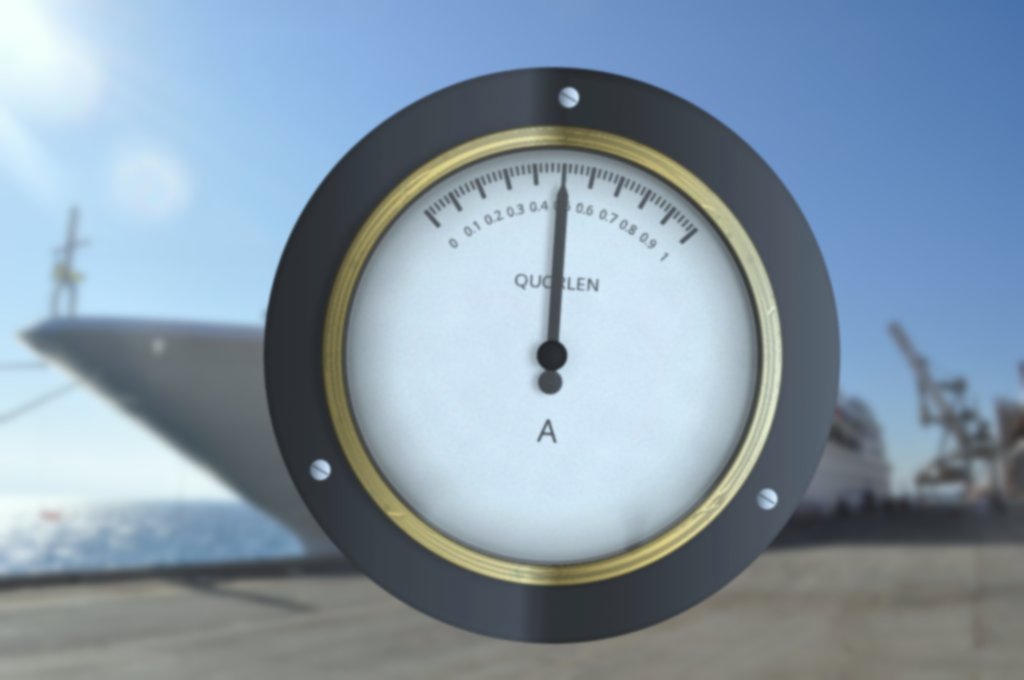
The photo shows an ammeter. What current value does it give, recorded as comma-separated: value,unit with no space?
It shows 0.5,A
